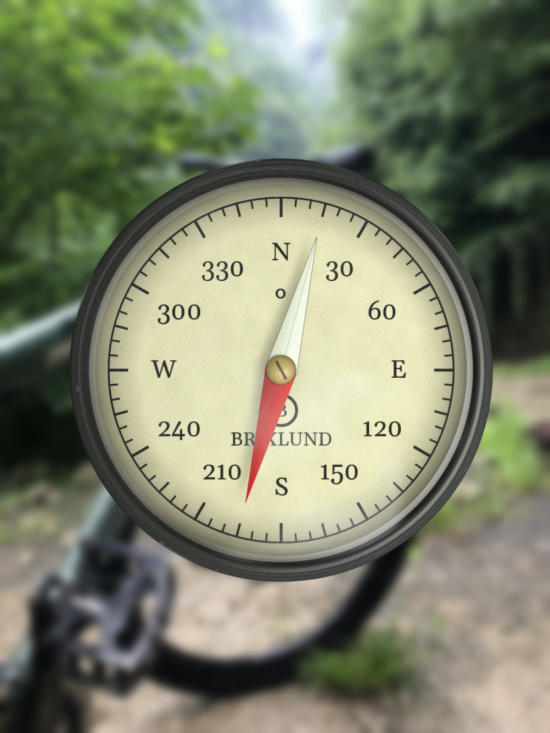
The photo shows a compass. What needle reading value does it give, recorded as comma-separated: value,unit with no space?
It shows 195,°
